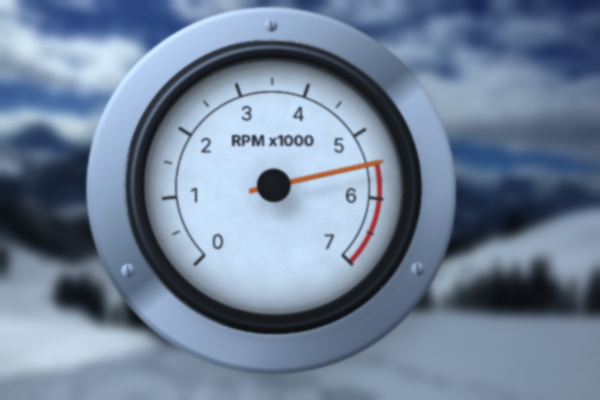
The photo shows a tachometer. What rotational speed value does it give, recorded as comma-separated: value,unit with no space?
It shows 5500,rpm
